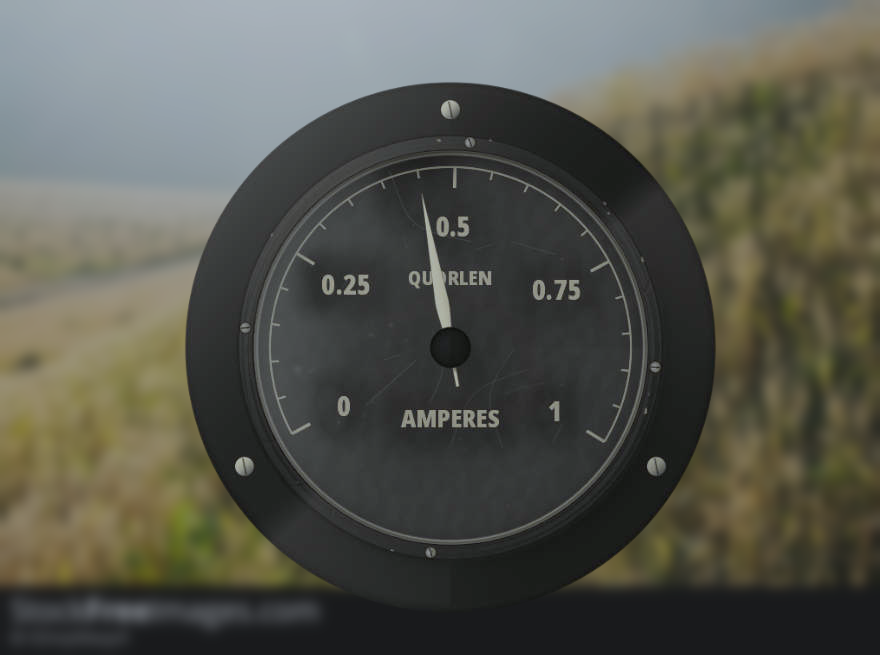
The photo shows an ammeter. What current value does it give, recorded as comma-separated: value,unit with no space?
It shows 0.45,A
